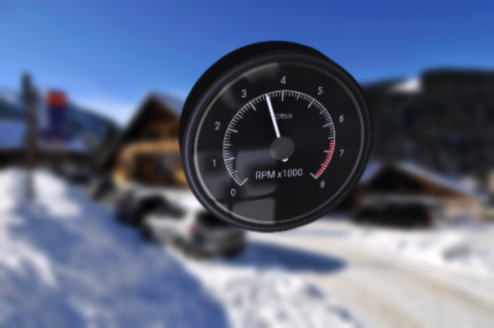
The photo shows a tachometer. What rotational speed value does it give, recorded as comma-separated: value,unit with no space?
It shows 3500,rpm
